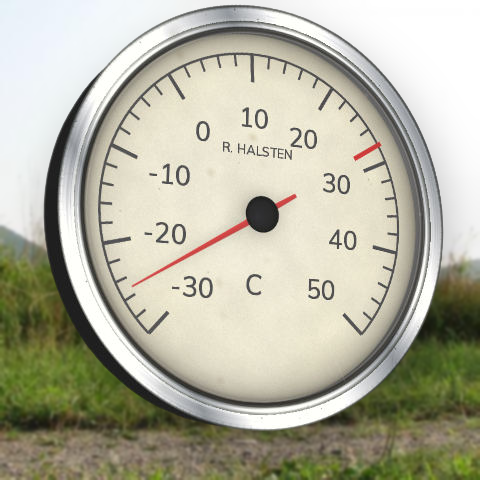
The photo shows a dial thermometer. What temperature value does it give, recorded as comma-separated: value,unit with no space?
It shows -25,°C
